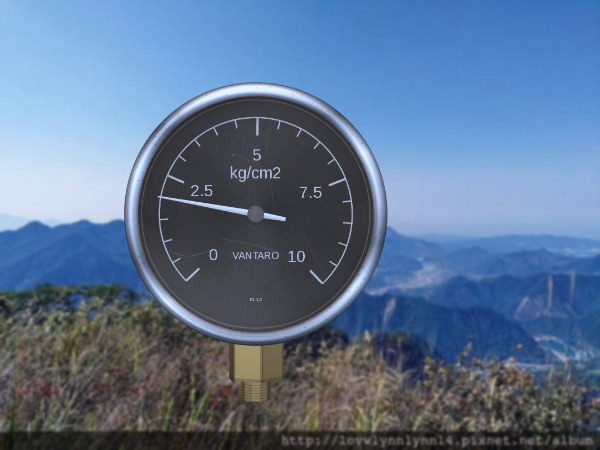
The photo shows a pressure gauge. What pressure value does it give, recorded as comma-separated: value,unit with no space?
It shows 2,kg/cm²
